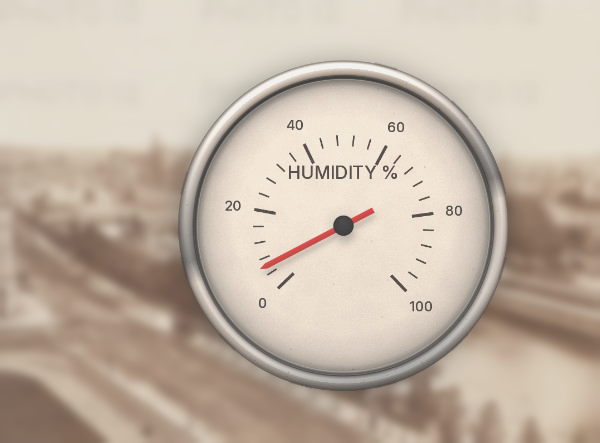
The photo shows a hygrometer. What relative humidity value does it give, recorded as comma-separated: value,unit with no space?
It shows 6,%
